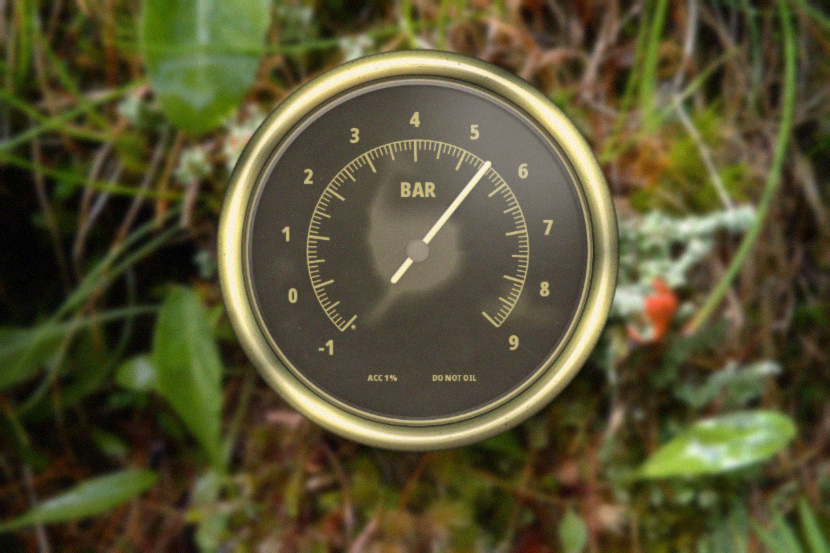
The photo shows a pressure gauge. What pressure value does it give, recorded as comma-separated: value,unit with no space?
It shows 5.5,bar
